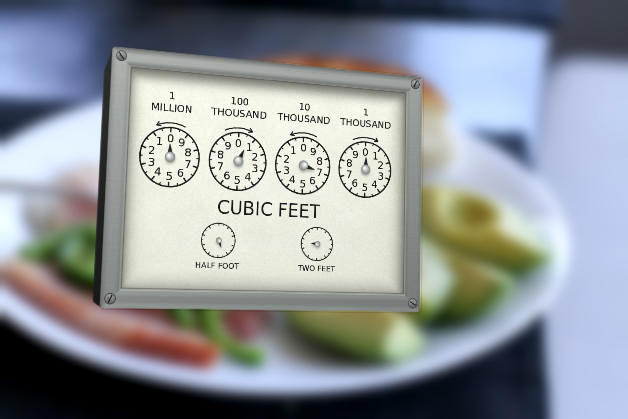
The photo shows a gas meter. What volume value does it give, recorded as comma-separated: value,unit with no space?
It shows 7000,ft³
